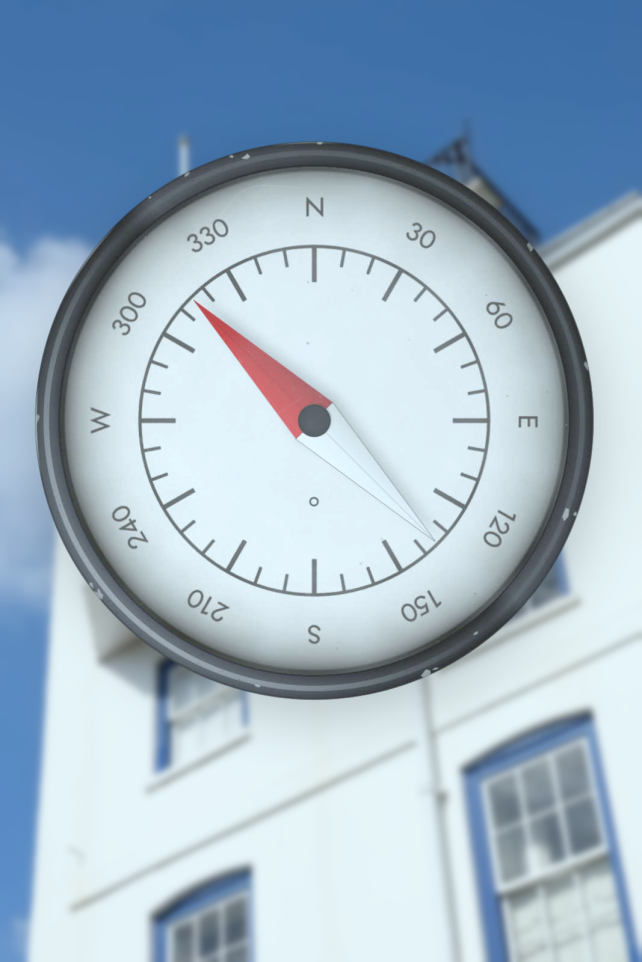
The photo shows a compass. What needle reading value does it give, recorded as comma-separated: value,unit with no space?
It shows 315,°
